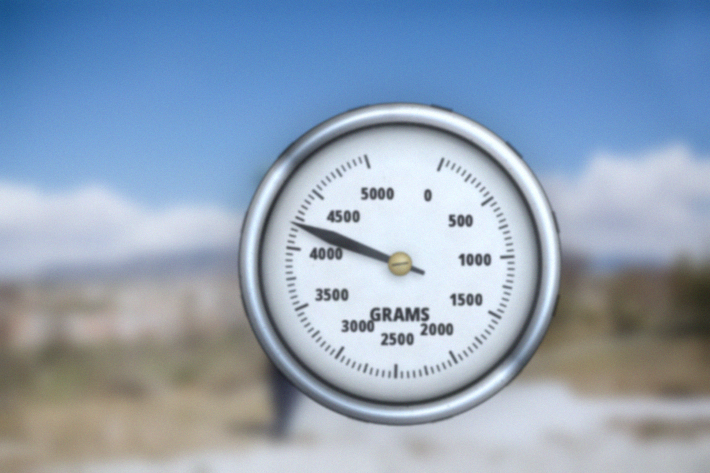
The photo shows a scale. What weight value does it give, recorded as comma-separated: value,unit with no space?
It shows 4200,g
